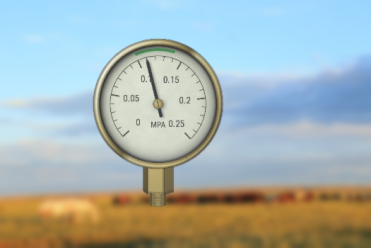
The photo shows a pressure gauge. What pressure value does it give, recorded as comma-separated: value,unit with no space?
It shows 0.11,MPa
